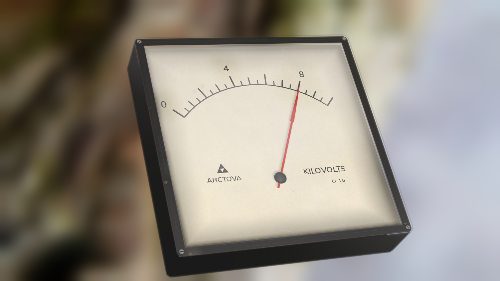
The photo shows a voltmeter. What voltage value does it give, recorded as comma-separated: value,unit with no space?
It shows 8,kV
